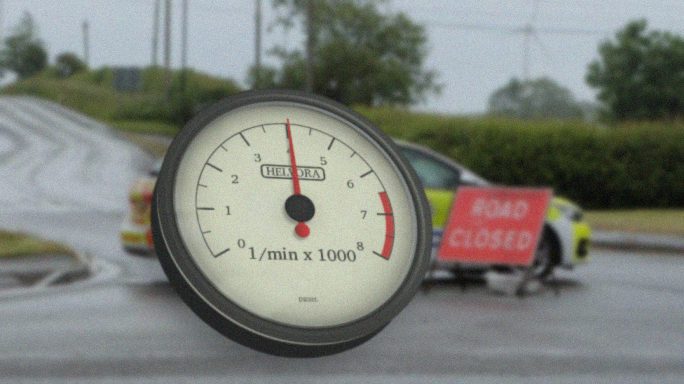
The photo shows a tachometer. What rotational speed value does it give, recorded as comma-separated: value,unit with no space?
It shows 4000,rpm
